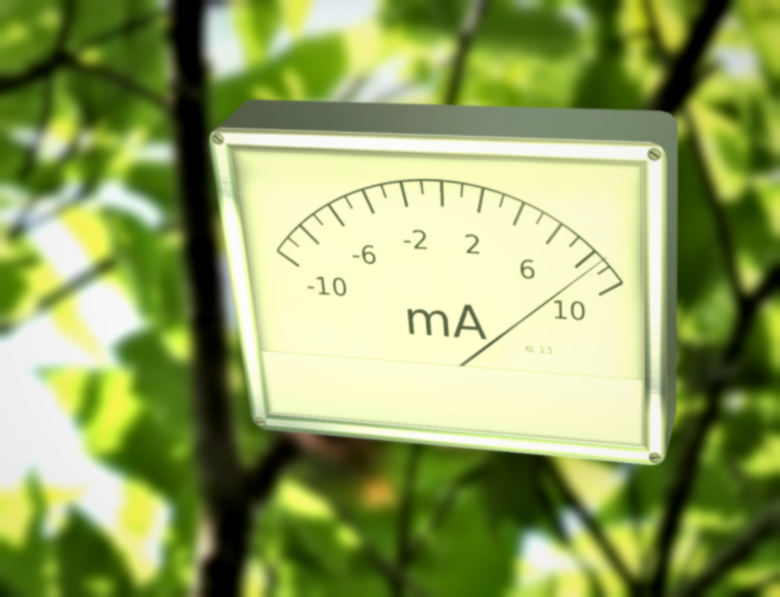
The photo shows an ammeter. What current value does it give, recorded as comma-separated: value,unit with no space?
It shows 8.5,mA
